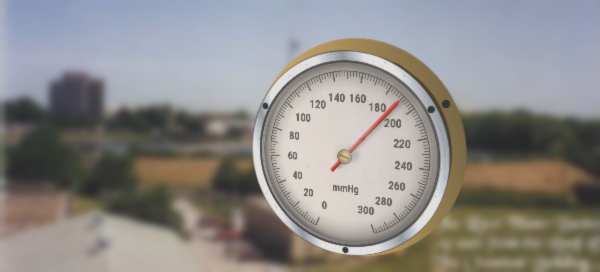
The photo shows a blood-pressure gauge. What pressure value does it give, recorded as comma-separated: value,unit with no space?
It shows 190,mmHg
